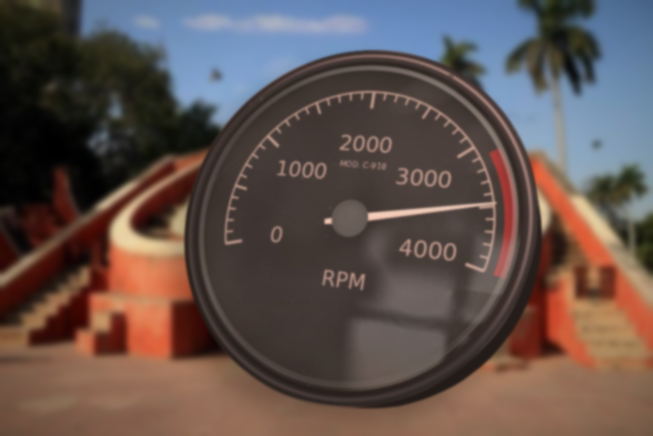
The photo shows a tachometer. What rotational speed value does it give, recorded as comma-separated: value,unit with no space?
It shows 3500,rpm
